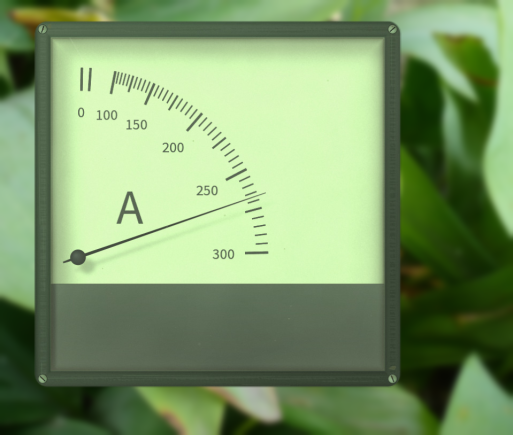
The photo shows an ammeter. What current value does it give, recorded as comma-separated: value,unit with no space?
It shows 267.5,A
